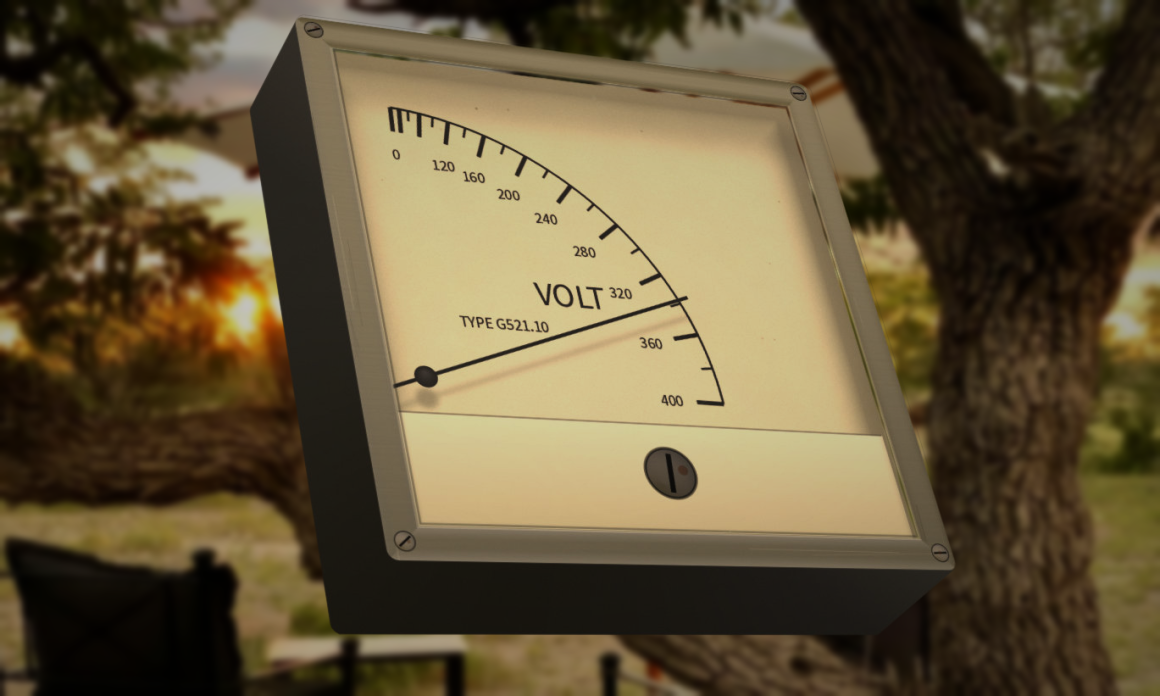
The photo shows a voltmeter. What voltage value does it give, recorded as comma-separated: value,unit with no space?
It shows 340,V
